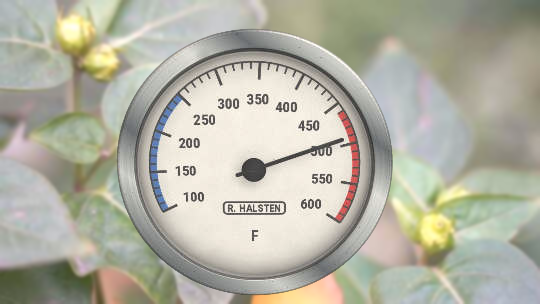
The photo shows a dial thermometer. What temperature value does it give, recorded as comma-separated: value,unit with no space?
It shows 490,°F
